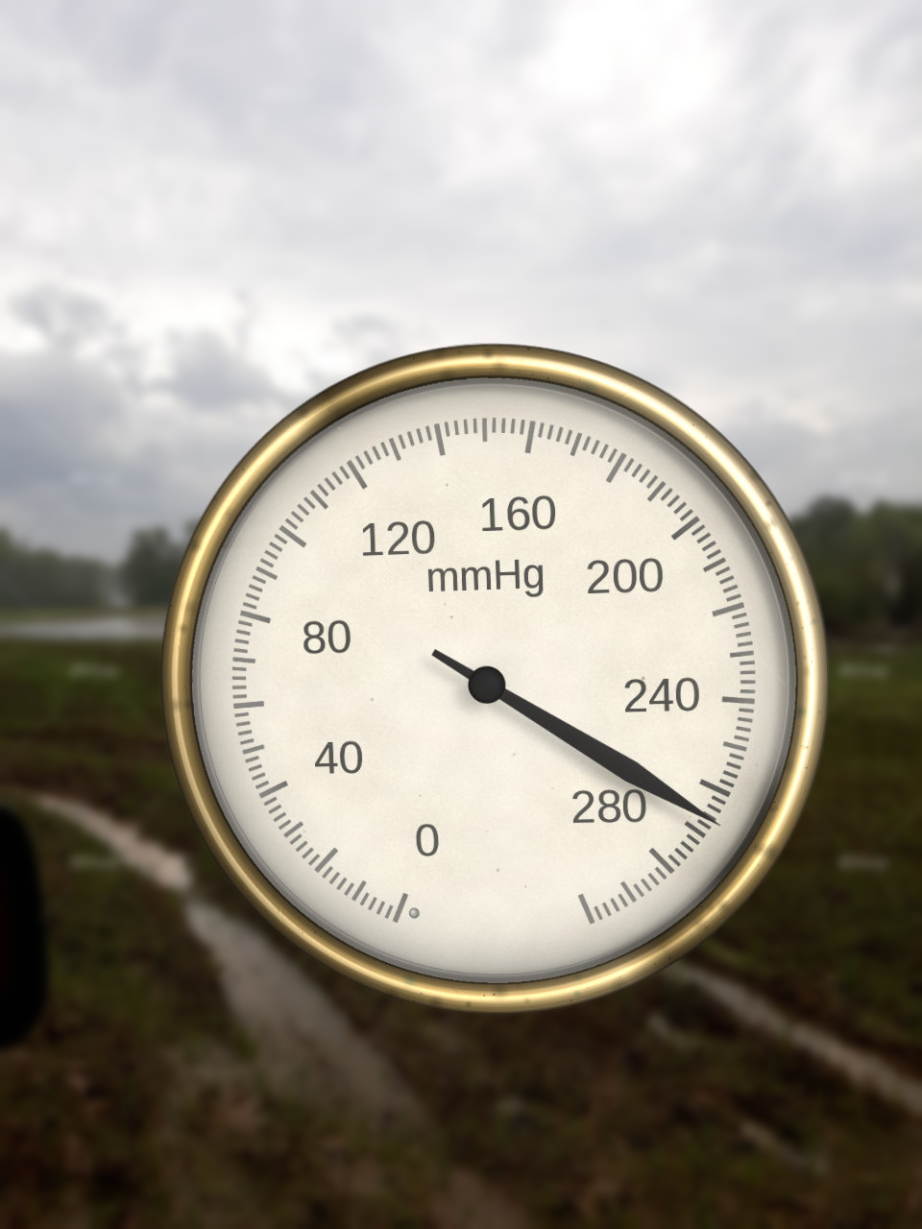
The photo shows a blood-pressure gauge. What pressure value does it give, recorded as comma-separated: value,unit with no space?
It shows 266,mmHg
